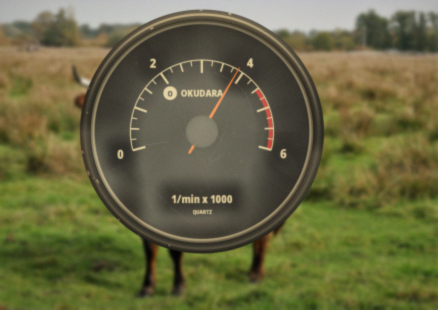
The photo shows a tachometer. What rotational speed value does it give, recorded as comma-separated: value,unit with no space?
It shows 3875,rpm
